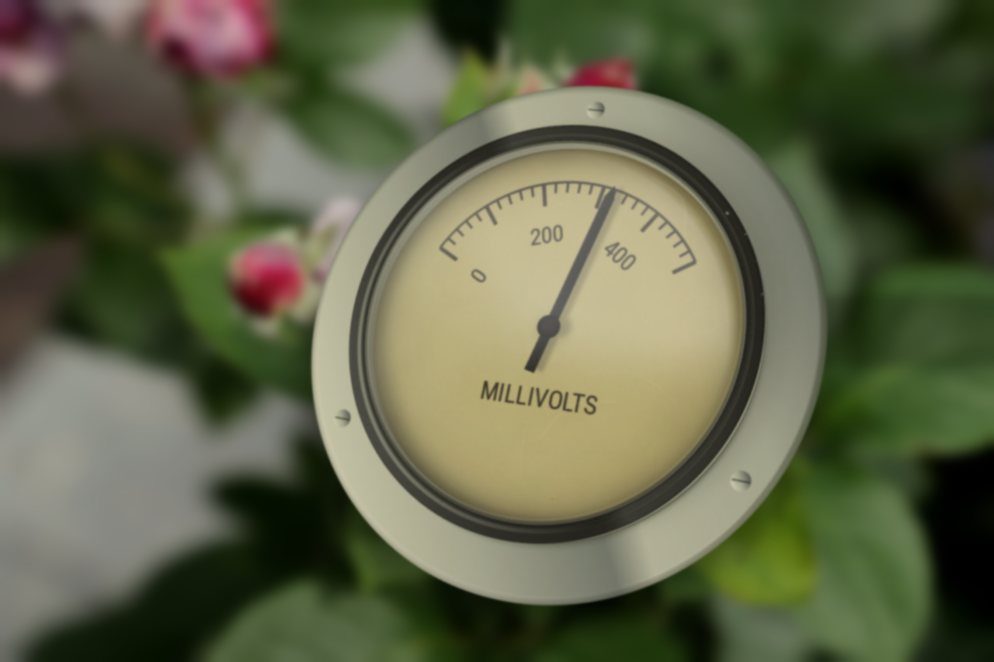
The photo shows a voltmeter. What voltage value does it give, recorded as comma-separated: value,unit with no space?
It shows 320,mV
